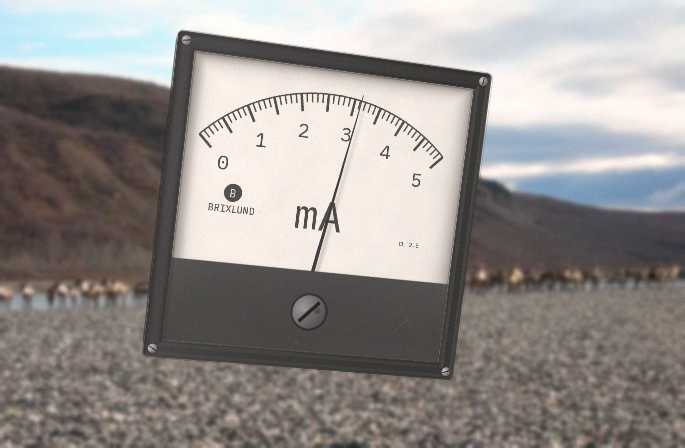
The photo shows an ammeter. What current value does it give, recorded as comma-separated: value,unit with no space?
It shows 3.1,mA
